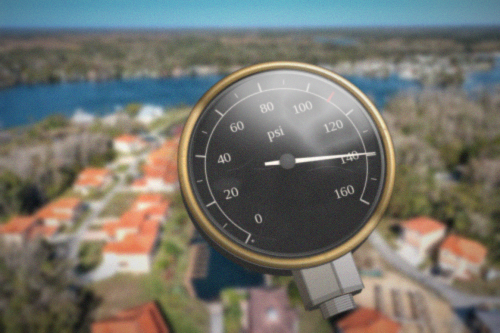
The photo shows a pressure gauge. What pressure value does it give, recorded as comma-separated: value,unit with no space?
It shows 140,psi
